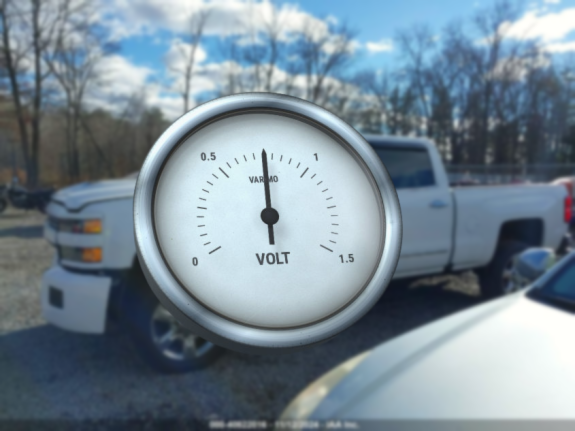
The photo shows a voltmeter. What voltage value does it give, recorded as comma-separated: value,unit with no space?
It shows 0.75,V
